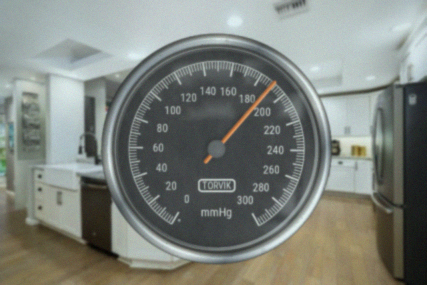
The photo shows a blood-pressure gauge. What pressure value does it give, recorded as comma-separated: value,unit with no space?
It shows 190,mmHg
